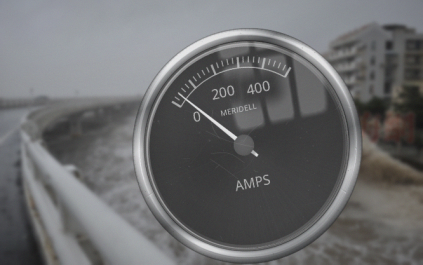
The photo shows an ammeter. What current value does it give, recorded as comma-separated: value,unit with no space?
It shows 40,A
